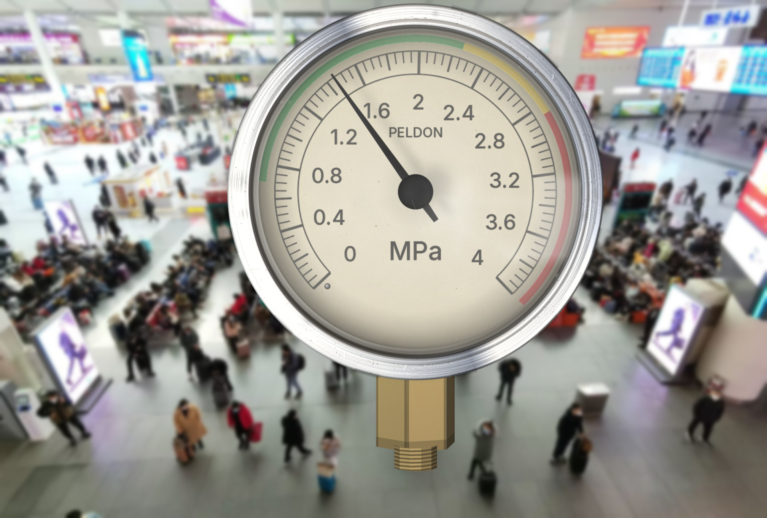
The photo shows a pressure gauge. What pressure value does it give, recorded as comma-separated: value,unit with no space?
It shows 1.45,MPa
